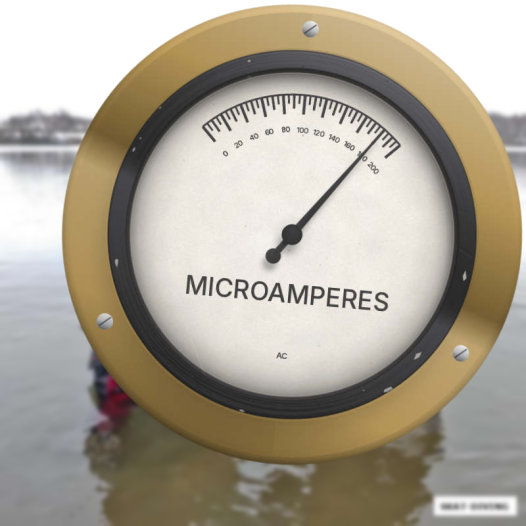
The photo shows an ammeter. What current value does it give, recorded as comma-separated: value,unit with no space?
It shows 180,µA
